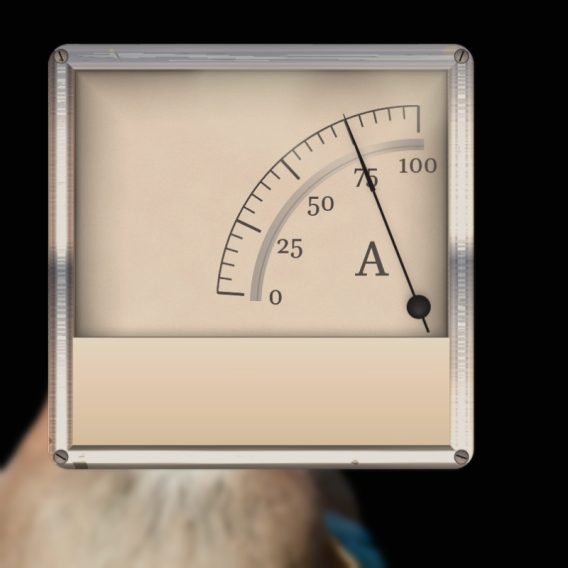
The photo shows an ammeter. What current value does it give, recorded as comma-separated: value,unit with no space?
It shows 75,A
